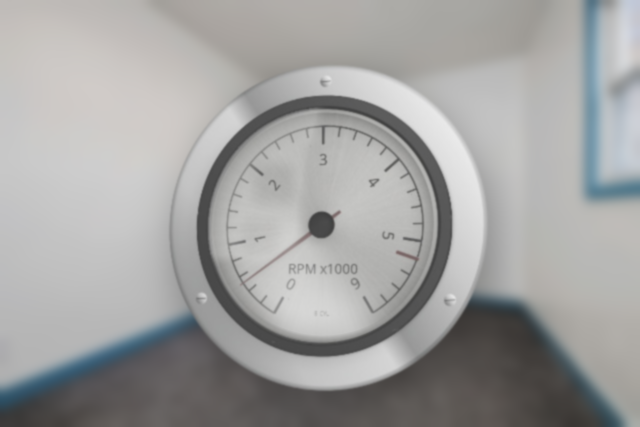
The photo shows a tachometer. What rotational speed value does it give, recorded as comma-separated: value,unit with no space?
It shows 500,rpm
